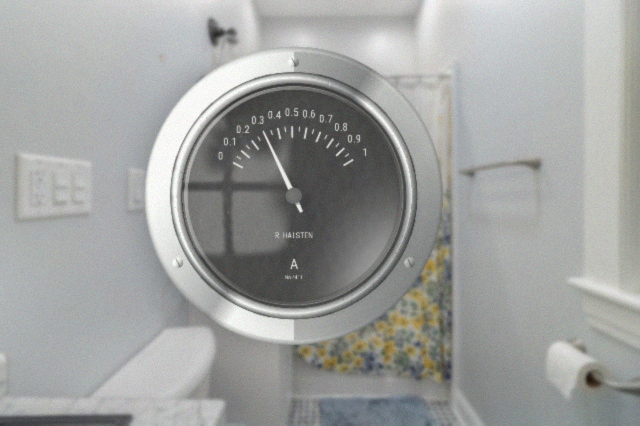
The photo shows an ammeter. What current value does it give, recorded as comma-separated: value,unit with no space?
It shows 0.3,A
